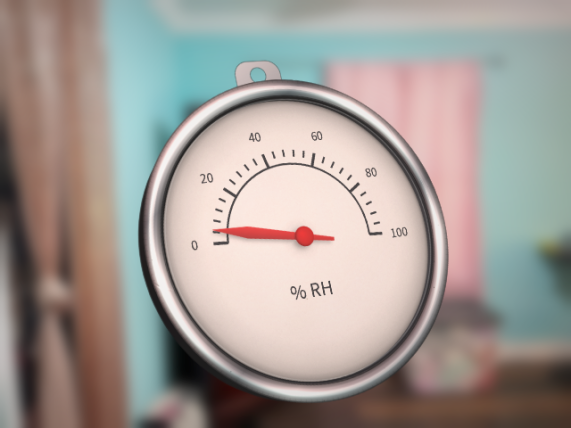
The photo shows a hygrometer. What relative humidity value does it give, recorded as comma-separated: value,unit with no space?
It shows 4,%
